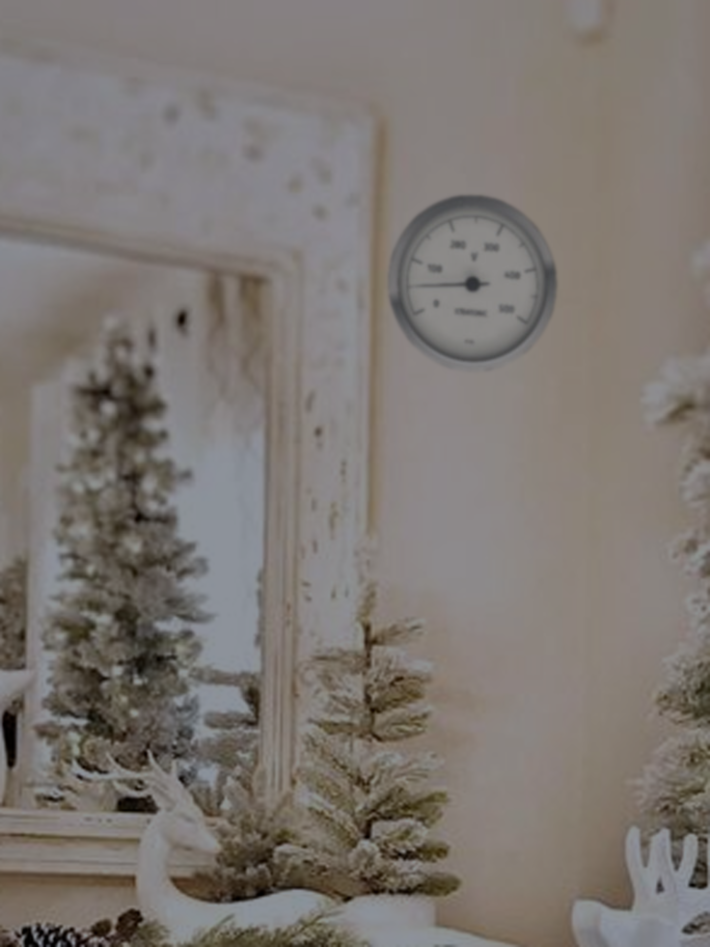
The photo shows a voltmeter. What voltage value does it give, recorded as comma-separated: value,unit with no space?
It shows 50,V
